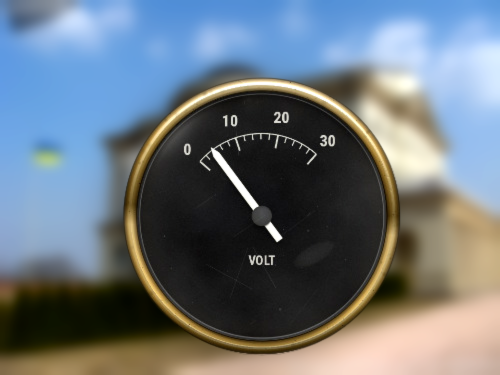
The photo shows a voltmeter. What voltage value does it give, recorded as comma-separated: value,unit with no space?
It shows 4,V
